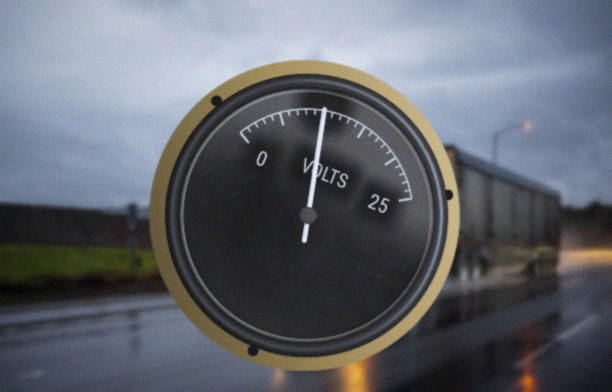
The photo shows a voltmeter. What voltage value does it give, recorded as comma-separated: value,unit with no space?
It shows 10,V
